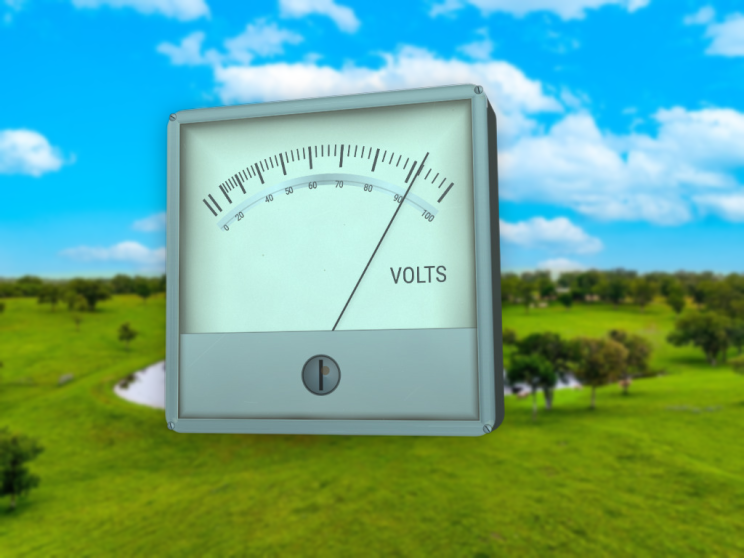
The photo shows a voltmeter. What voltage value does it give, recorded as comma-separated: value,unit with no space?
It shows 92,V
